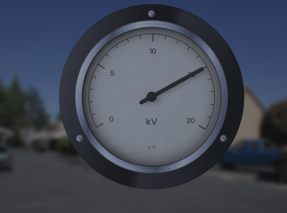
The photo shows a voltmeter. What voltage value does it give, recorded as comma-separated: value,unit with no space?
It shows 15,kV
